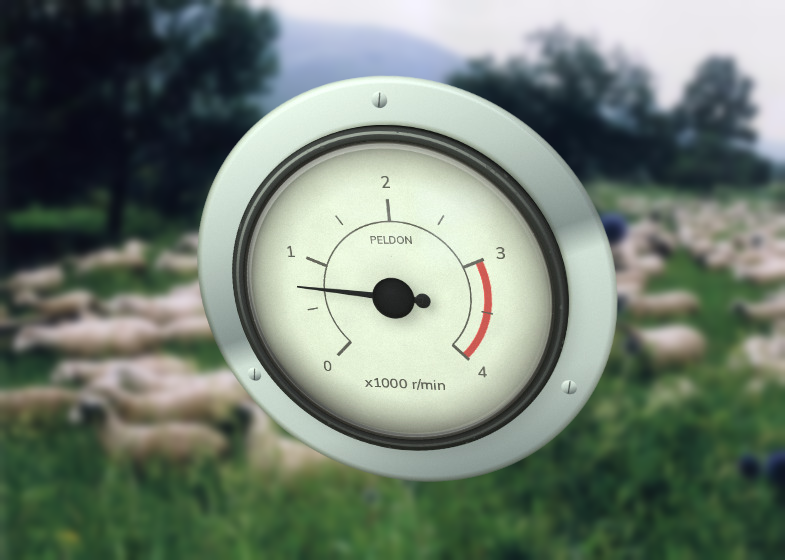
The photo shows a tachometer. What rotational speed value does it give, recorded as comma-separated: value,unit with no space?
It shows 750,rpm
